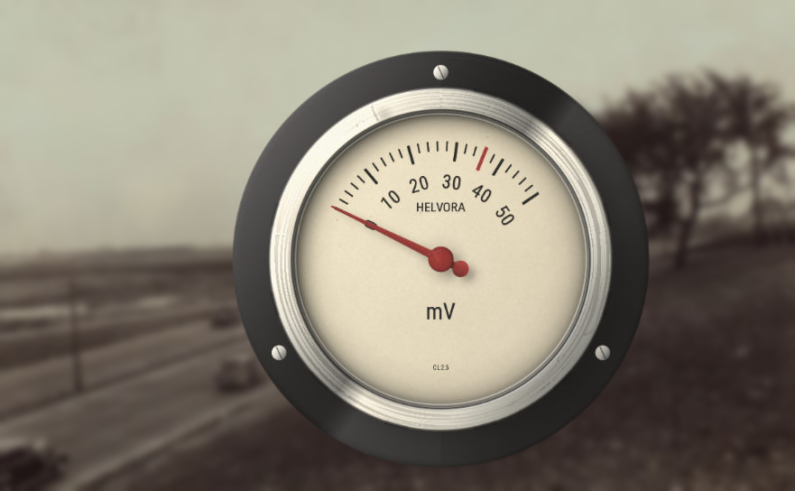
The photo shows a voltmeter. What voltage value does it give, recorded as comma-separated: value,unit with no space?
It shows 0,mV
